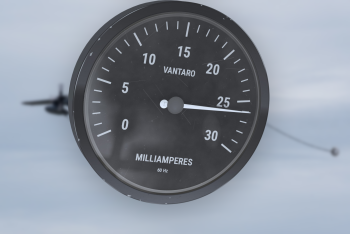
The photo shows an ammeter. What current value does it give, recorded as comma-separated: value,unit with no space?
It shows 26,mA
